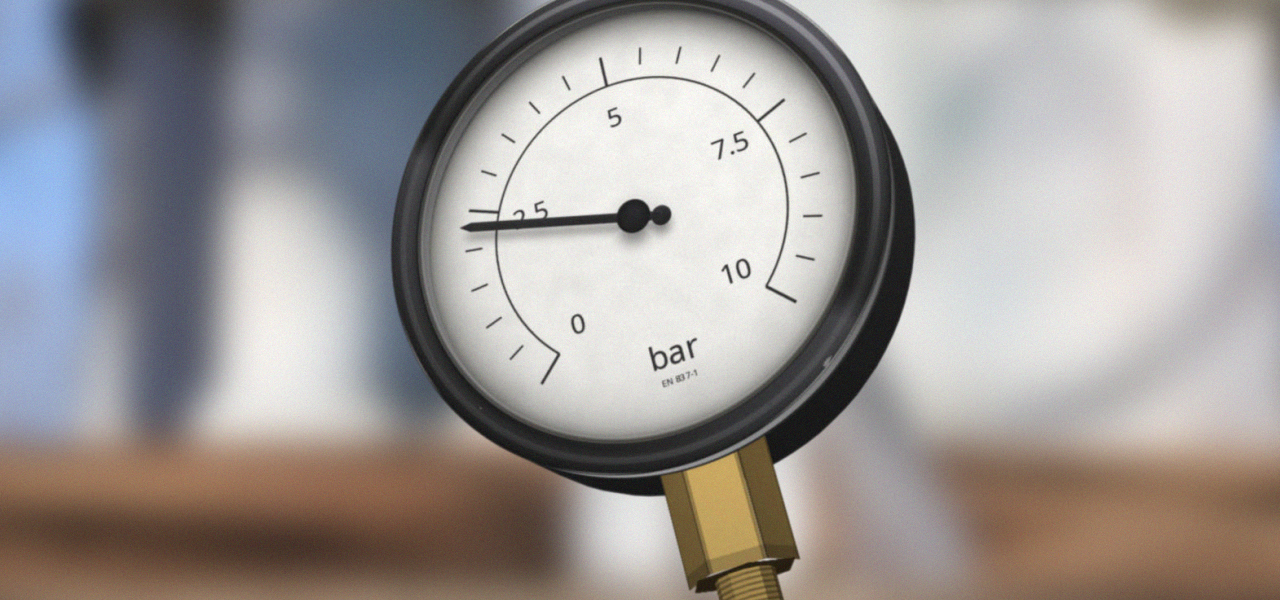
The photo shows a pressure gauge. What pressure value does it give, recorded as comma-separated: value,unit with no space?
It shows 2.25,bar
